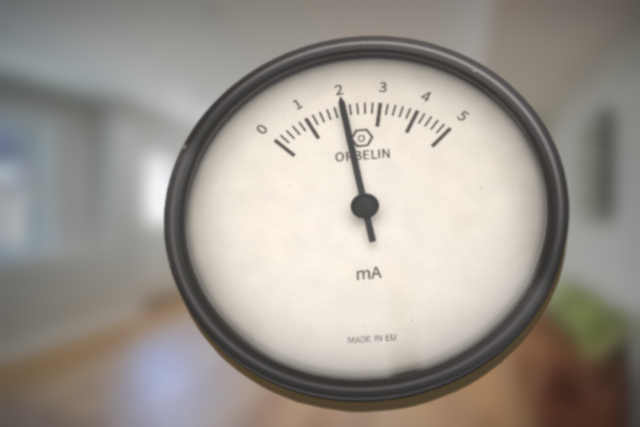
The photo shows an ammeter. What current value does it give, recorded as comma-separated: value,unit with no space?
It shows 2,mA
